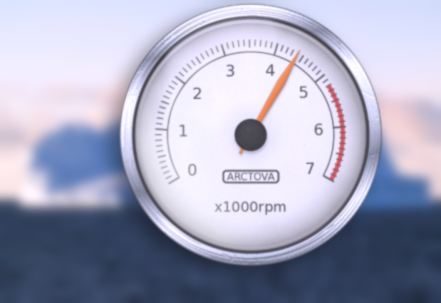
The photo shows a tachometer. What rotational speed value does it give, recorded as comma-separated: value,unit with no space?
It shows 4400,rpm
